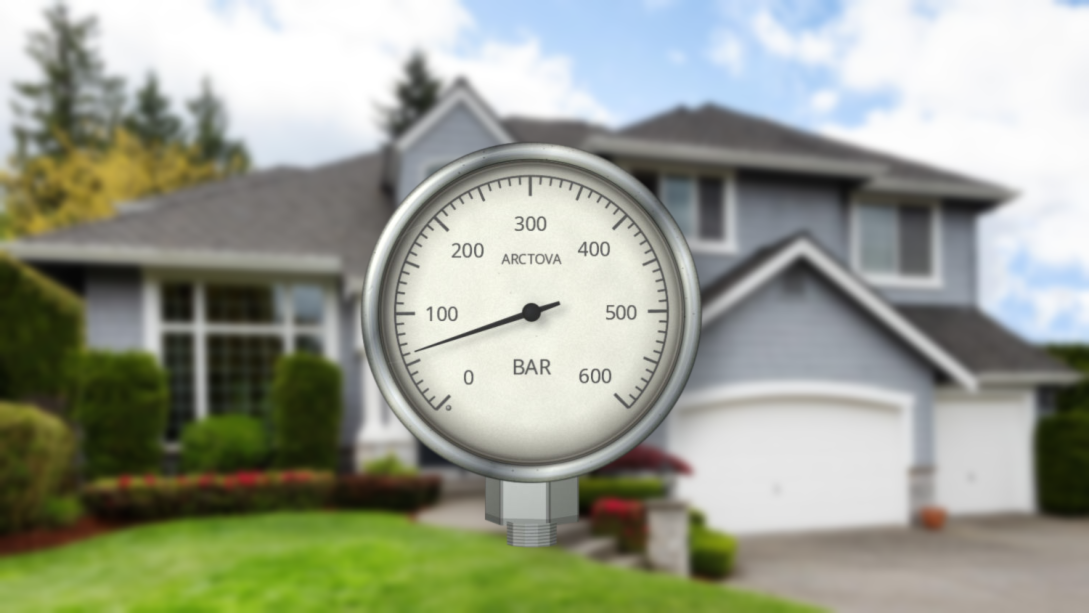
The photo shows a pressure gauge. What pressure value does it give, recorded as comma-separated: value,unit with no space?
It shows 60,bar
